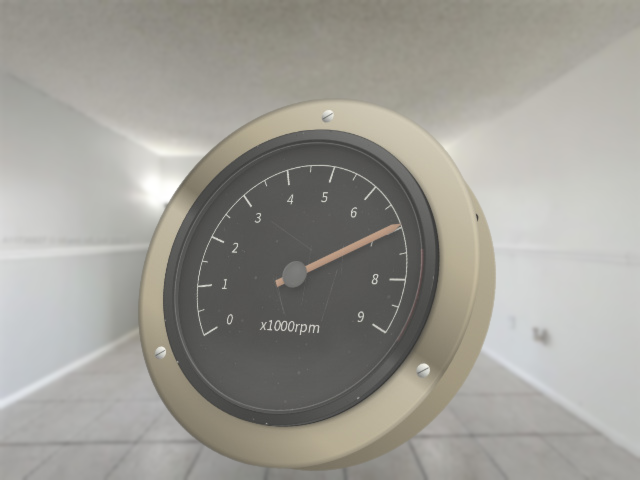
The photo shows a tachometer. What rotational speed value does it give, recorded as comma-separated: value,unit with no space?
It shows 7000,rpm
